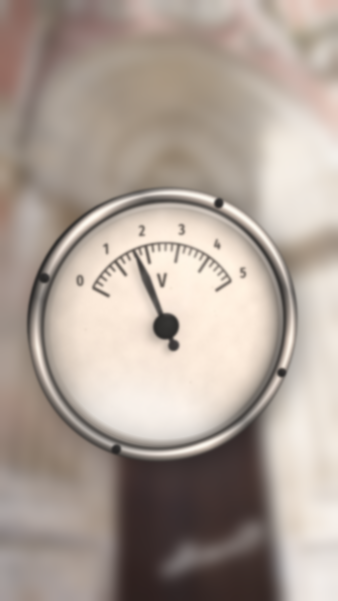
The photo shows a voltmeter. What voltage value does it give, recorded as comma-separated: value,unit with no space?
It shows 1.6,V
